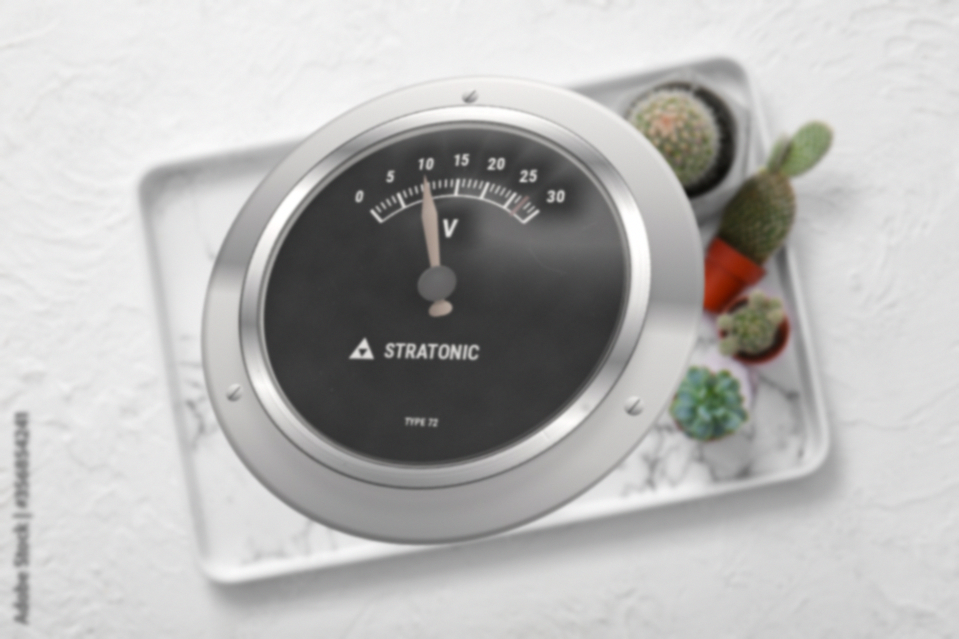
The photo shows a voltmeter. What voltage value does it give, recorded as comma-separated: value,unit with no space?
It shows 10,V
